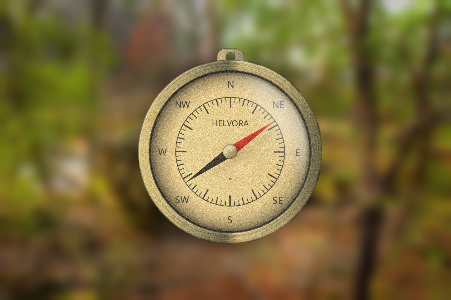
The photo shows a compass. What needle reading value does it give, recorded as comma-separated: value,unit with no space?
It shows 55,°
